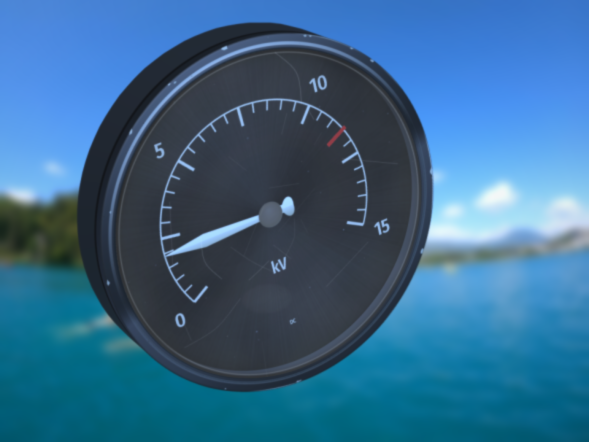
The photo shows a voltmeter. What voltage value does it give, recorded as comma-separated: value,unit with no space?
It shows 2,kV
